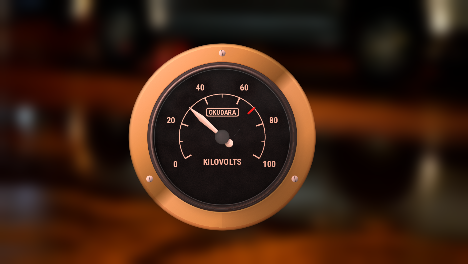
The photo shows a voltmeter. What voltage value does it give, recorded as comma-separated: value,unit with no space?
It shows 30,kV
